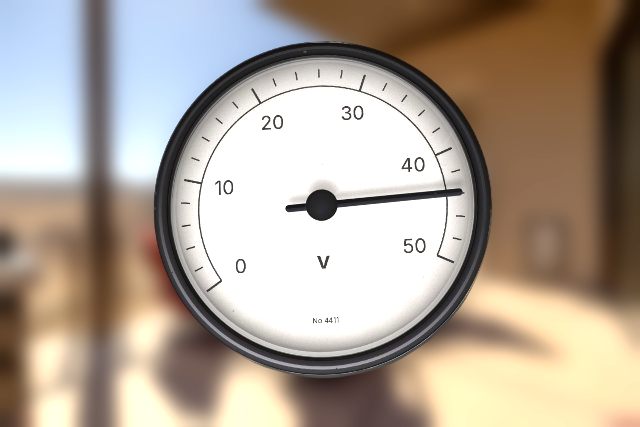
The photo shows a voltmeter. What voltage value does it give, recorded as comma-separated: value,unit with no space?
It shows 44,V
